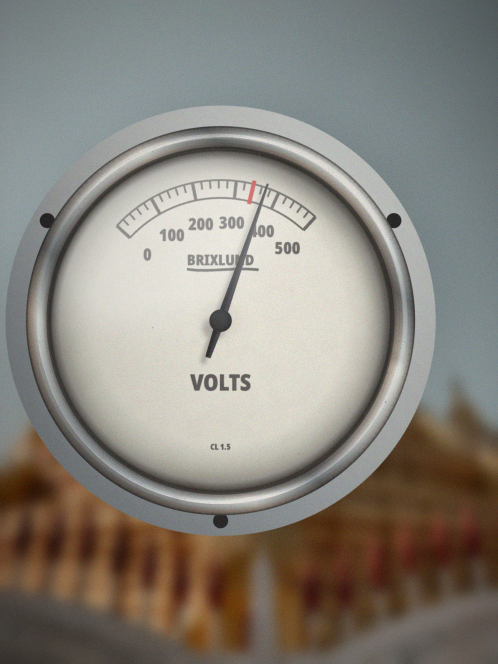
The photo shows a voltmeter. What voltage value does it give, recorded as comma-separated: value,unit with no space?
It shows 370,V
